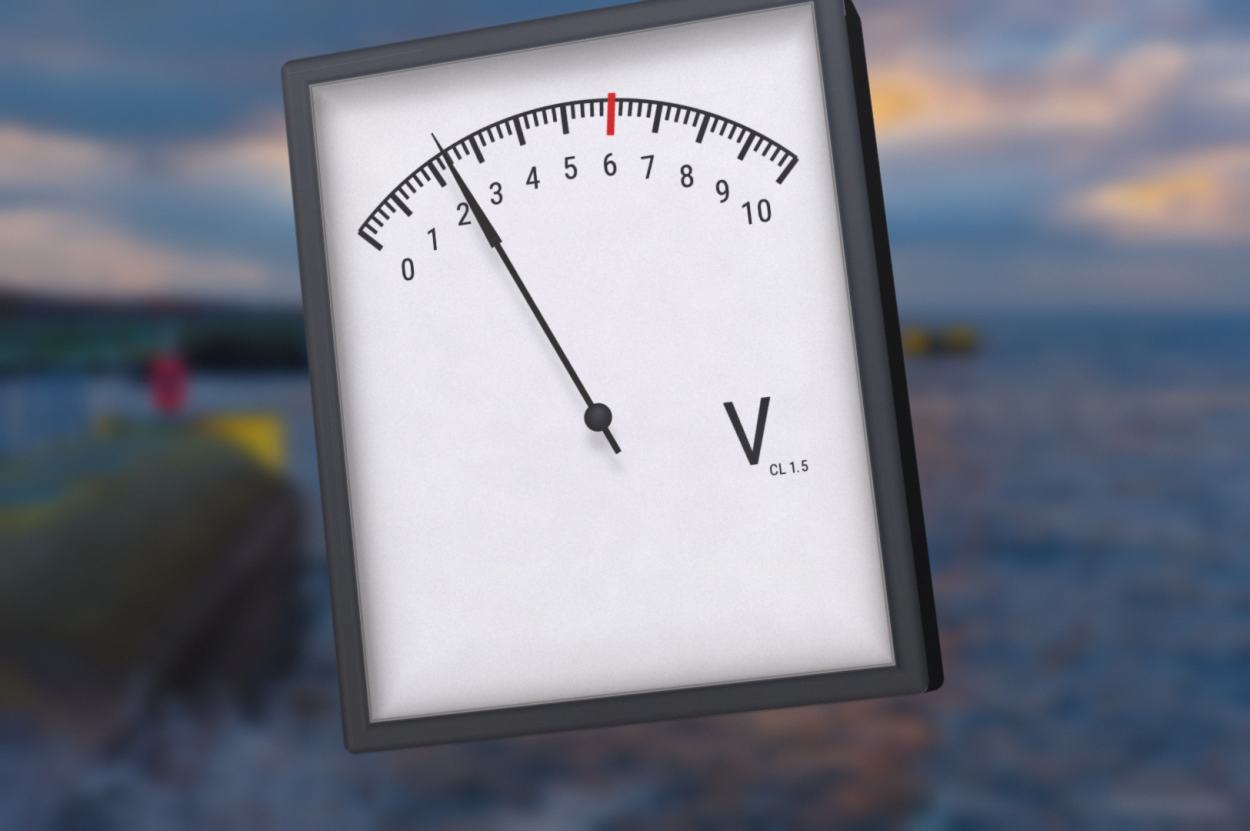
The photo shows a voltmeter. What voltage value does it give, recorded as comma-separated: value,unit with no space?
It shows 2.4,V
